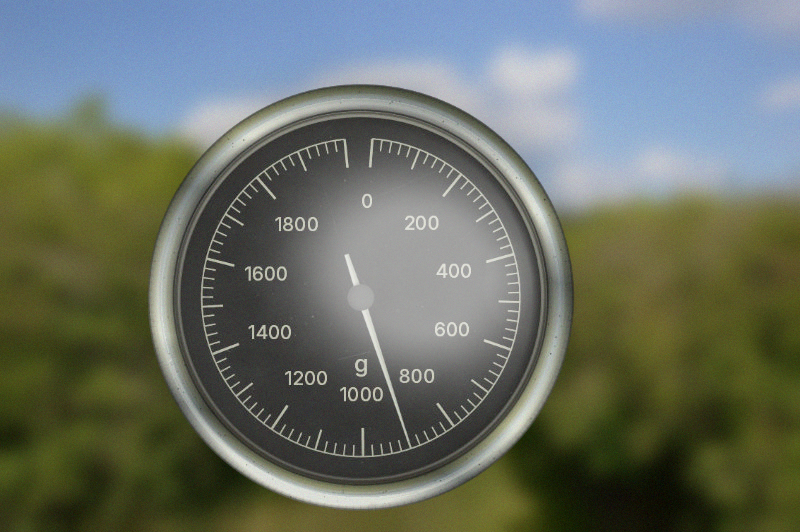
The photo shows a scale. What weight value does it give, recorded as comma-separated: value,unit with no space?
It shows 900,g
